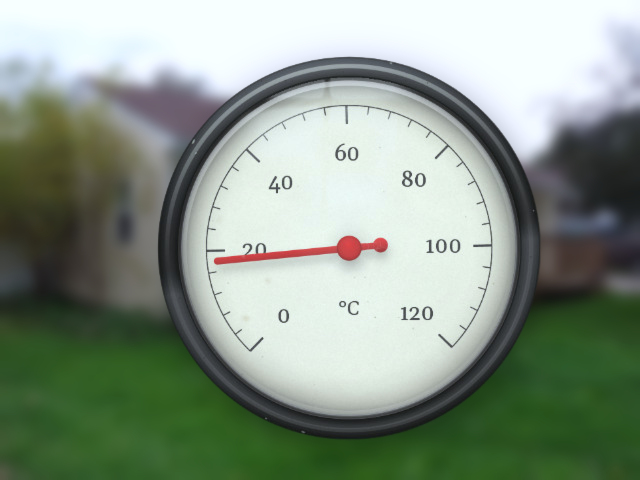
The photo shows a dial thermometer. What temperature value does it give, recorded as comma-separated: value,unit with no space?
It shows 18,°C
